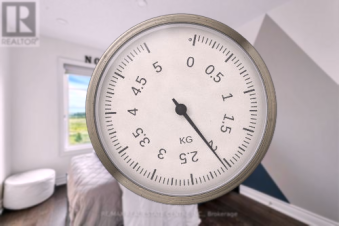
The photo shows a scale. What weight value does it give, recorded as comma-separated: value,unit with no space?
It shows 2.05,kg
